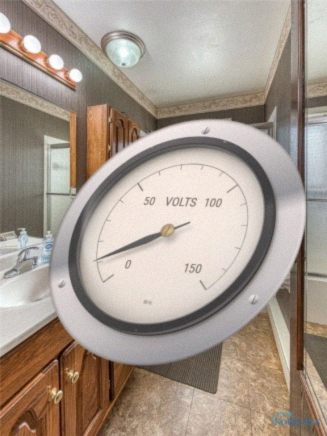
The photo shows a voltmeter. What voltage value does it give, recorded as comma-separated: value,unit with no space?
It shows 10,V
